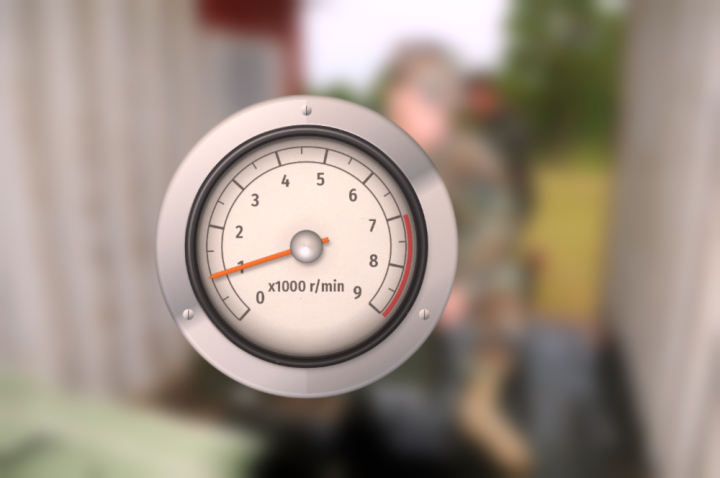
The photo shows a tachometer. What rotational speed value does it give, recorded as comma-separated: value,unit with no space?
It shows 1000,rpm
